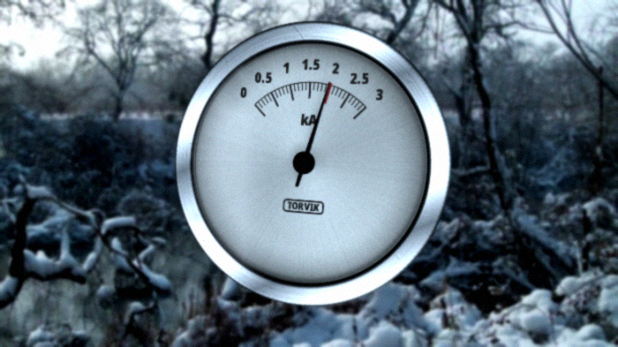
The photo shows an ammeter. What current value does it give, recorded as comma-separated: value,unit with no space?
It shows 2,kA
